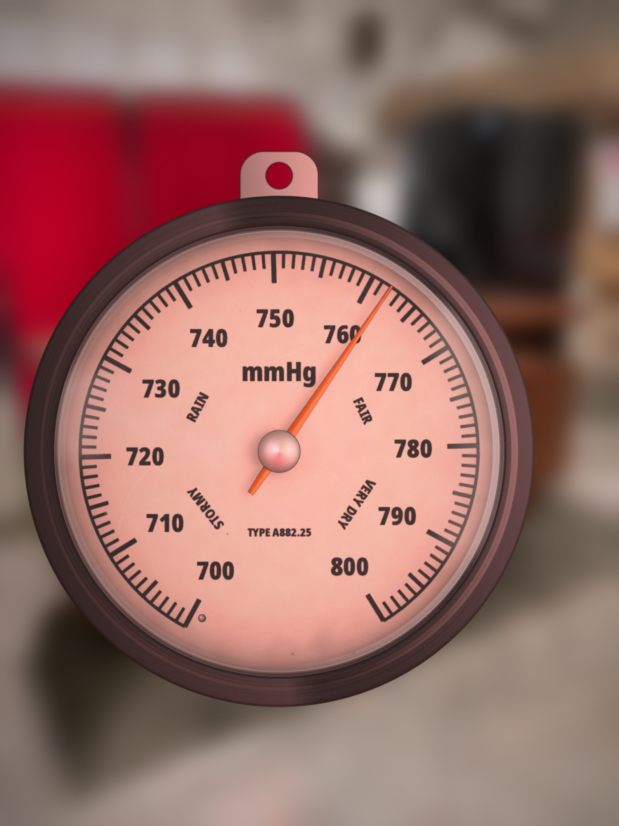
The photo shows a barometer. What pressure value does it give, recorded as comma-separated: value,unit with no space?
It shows 762,mmHg
